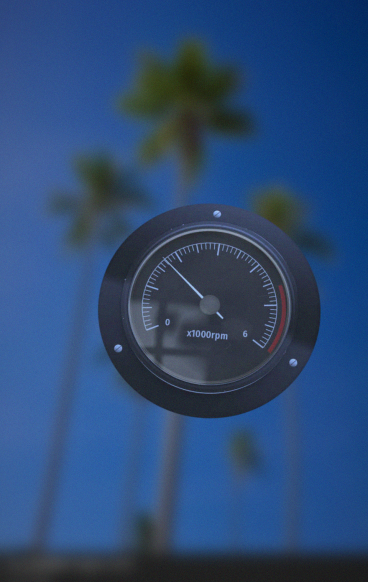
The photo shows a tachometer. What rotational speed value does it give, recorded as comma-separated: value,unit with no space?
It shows 1700,rpm
